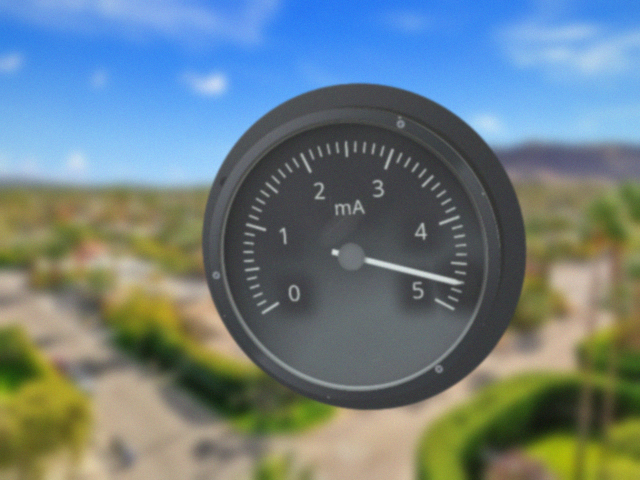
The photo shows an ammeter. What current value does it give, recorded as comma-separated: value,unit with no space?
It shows 4.7,mA
